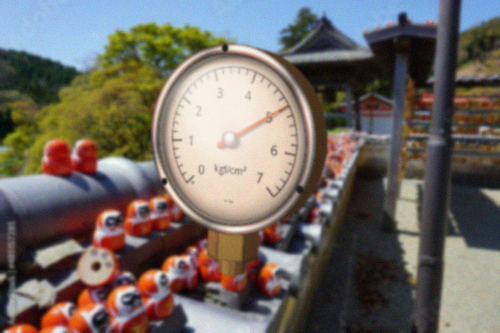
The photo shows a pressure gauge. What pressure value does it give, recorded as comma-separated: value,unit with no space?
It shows 5,kg/cm²
